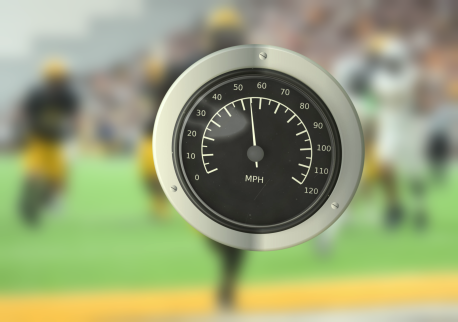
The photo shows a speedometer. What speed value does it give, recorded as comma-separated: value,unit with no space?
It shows 55,mph
